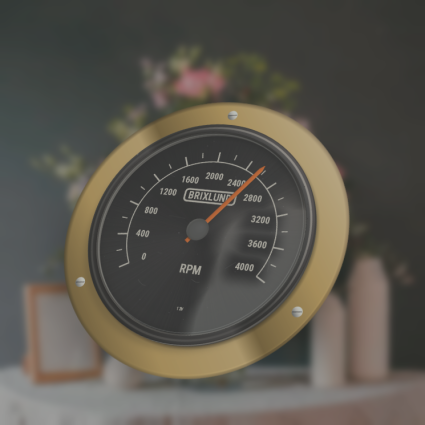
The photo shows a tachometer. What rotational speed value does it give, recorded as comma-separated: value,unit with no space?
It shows 2600,rpm
